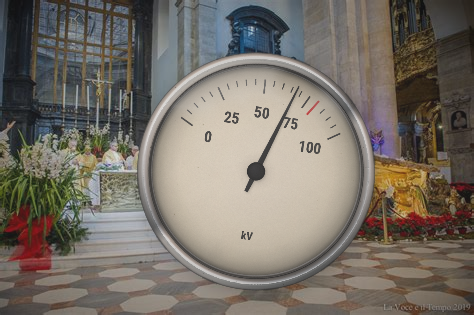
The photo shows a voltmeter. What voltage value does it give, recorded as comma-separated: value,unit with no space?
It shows 67.5,kV
